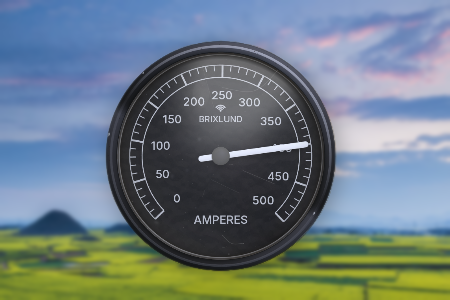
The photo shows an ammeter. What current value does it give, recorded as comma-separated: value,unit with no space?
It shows 400,A
